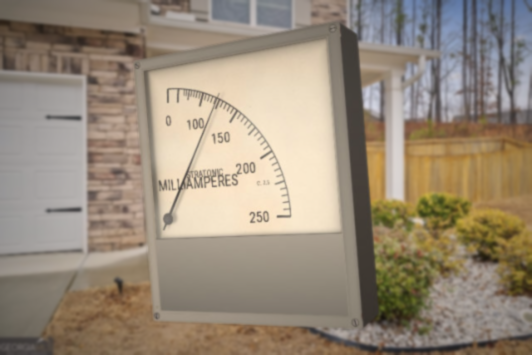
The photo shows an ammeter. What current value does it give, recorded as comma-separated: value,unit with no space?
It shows 125,mA
